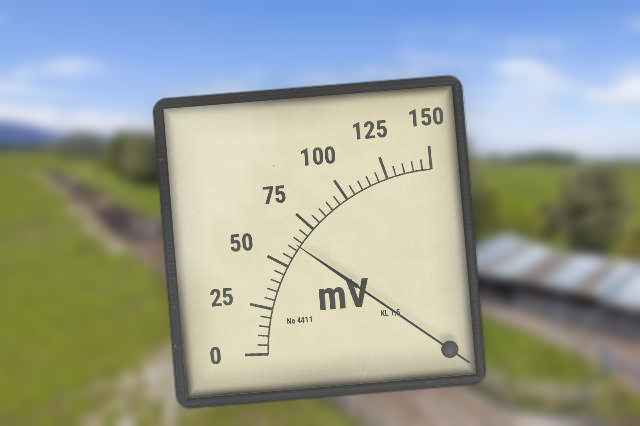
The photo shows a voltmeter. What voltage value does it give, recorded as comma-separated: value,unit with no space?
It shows 62.5,mV
